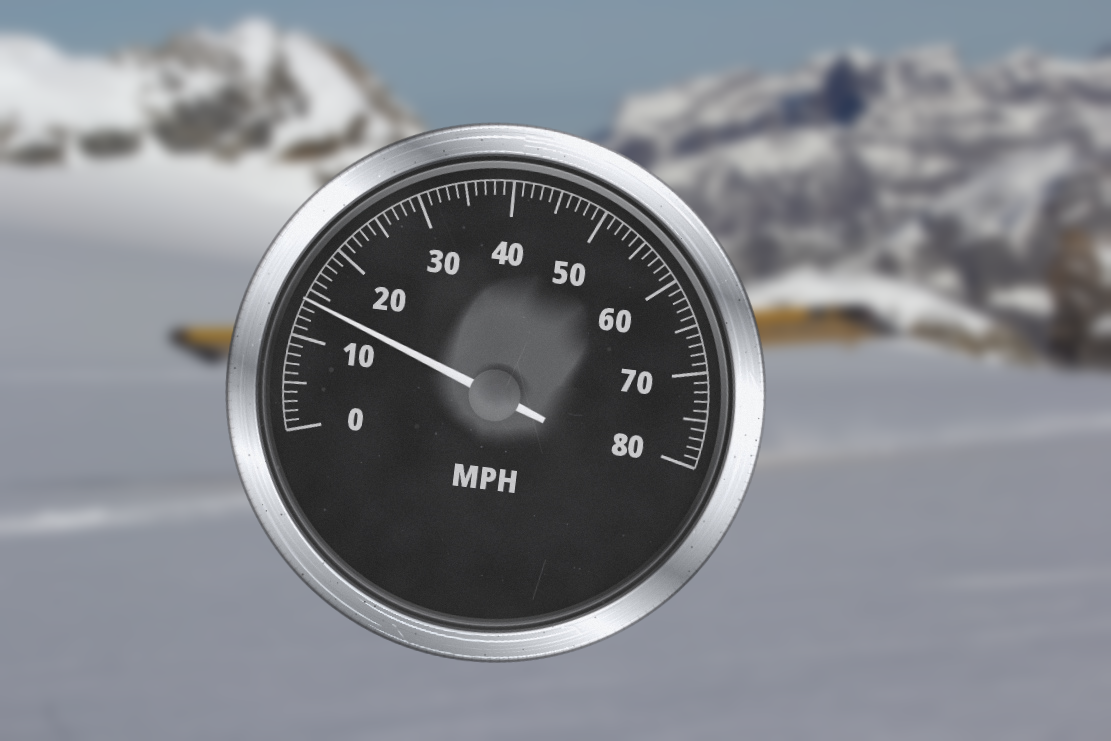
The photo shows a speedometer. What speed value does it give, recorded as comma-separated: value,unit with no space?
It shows 14,mph
